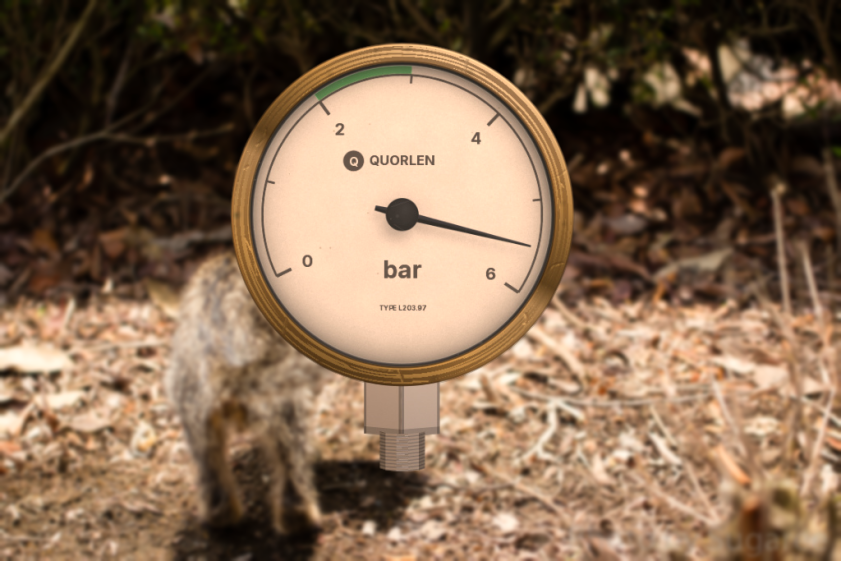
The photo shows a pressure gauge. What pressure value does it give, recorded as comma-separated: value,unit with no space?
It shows 5.5,bar
